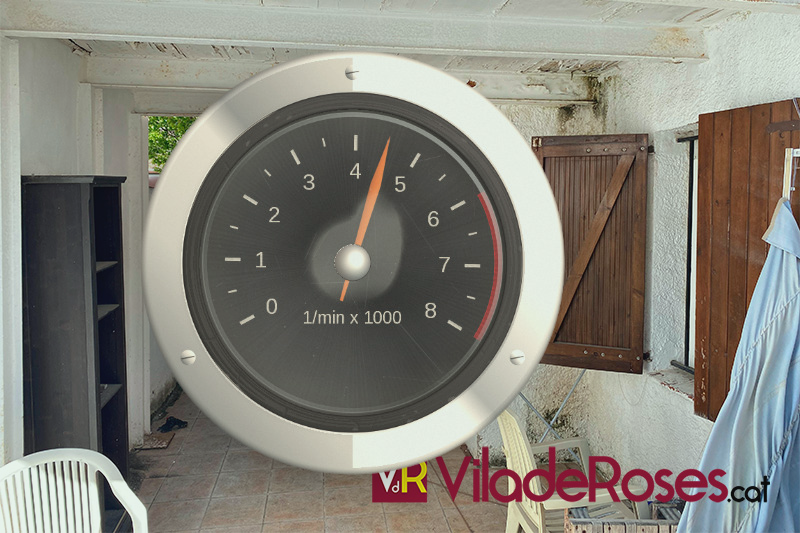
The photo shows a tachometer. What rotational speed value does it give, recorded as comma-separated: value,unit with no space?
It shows 4500,rpm
